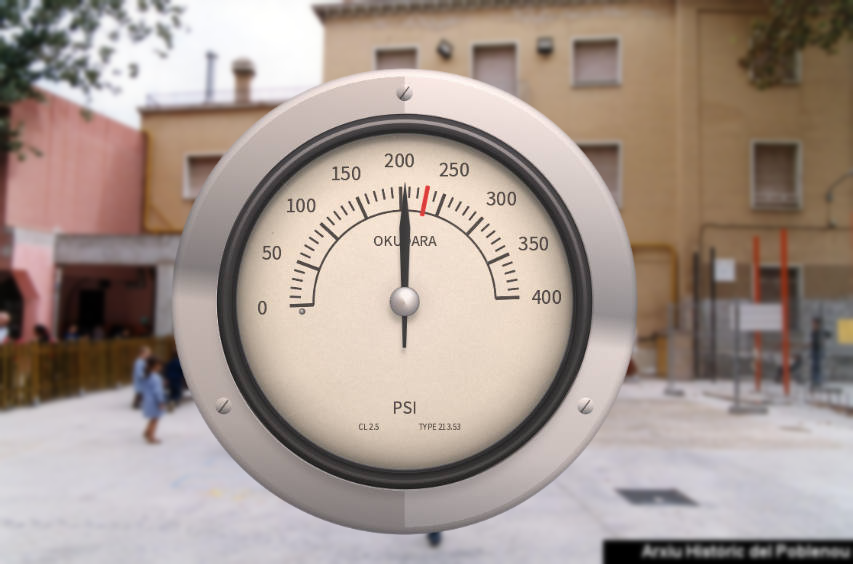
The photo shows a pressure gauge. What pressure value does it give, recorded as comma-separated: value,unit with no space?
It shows 205,psi
